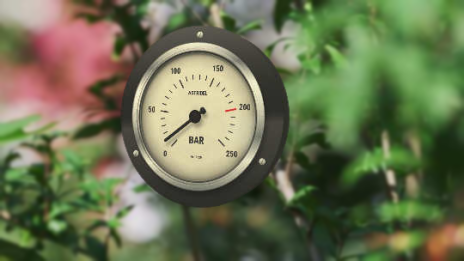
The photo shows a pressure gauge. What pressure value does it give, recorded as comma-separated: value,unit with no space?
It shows 10,bar
